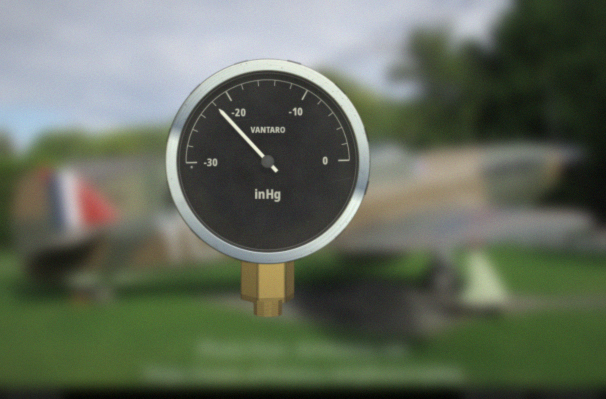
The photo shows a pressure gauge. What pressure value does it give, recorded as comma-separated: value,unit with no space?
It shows -22,inHg
